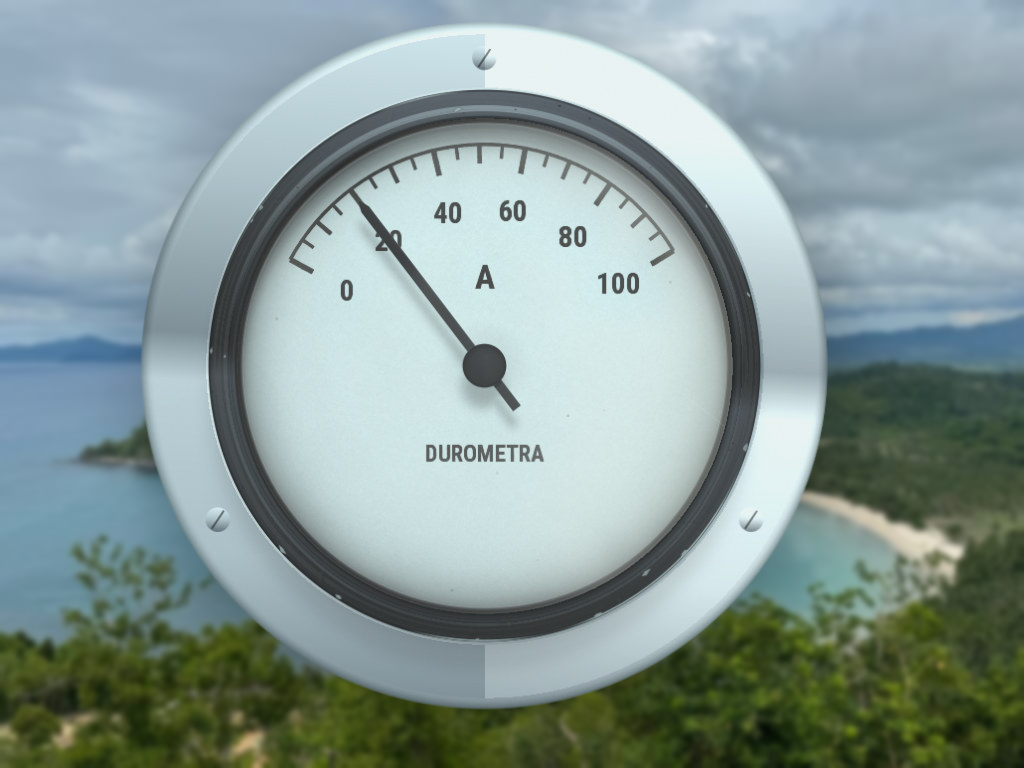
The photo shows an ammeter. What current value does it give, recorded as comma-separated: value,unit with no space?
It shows 20,A
